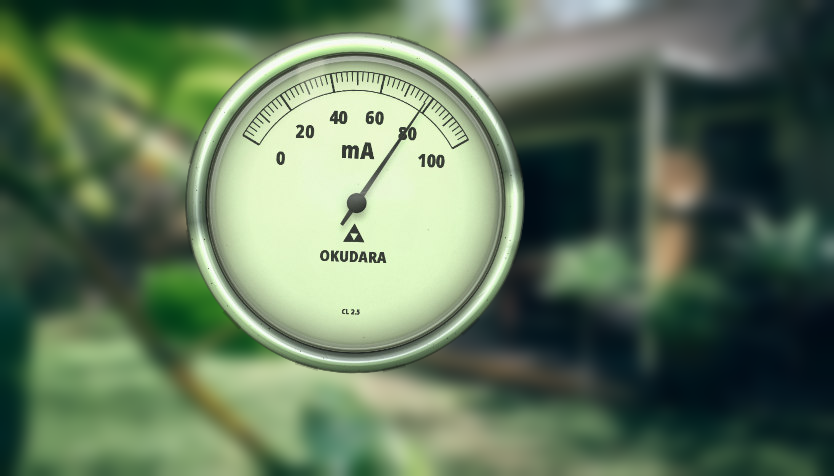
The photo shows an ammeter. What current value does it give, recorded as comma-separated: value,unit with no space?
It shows 78,mA
